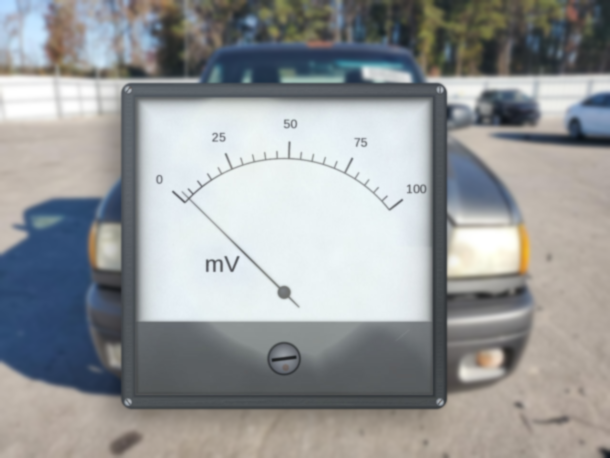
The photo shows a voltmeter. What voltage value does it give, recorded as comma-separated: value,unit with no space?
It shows 2.5,mV
